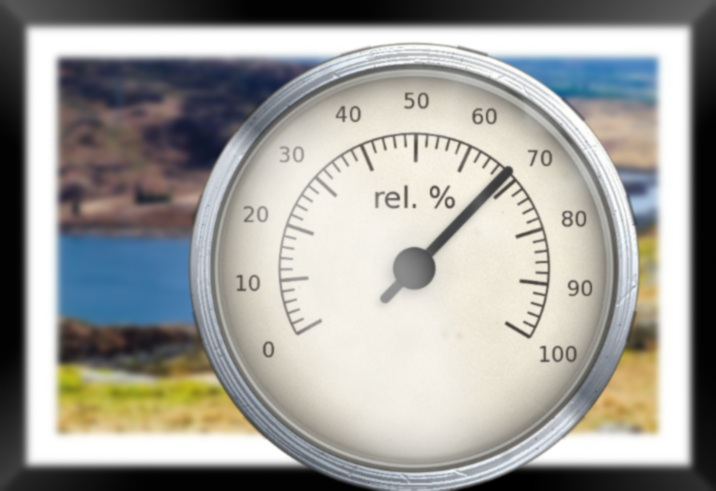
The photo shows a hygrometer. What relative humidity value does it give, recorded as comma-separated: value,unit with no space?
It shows 68,%
